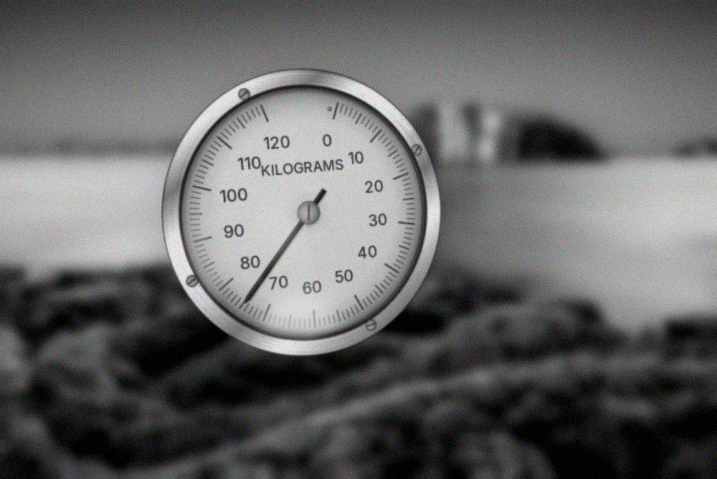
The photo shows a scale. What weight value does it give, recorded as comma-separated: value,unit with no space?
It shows 75,kg
